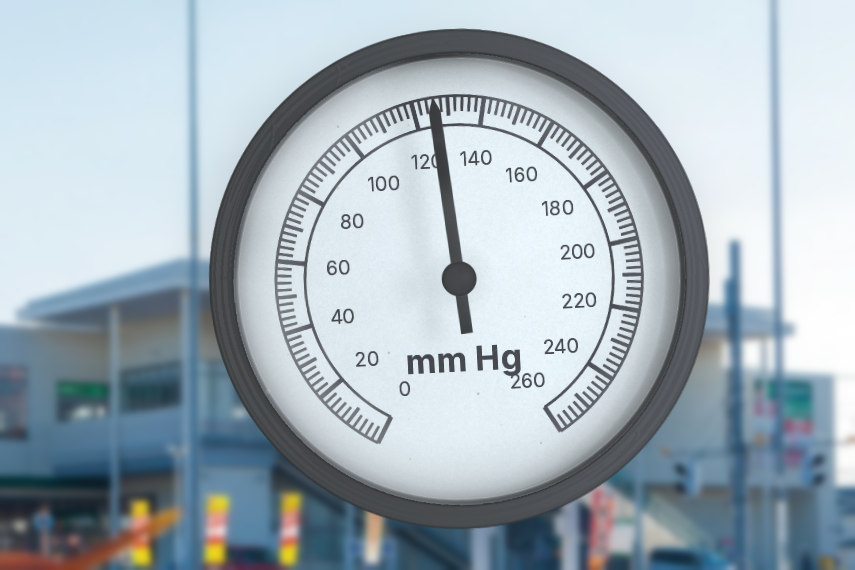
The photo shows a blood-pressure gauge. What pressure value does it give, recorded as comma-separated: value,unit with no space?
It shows 126,mmHg
